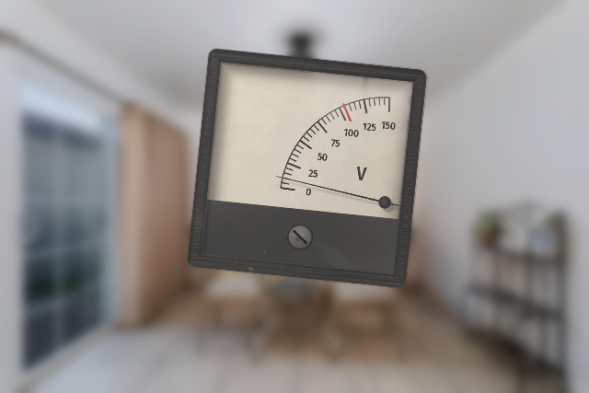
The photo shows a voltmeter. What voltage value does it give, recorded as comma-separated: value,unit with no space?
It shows 10,V
